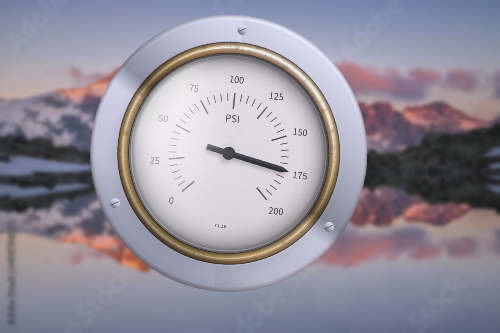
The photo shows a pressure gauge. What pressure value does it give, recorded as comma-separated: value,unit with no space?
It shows 175,psi
